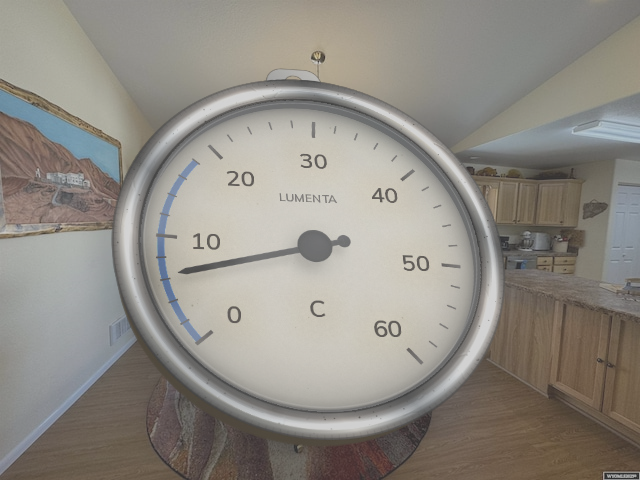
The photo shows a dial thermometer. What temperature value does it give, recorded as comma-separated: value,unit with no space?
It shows 6,°C
